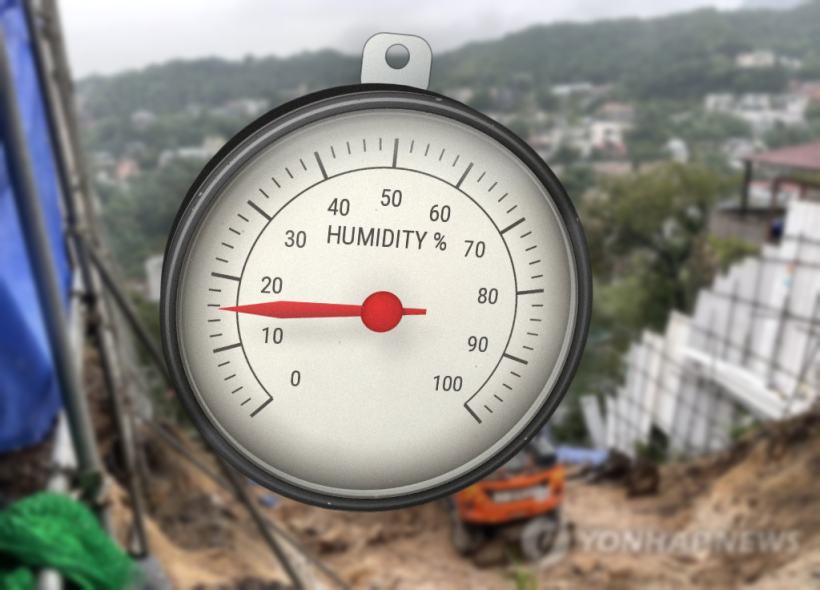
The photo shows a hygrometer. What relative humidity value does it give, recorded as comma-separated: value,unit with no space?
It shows 16,%
